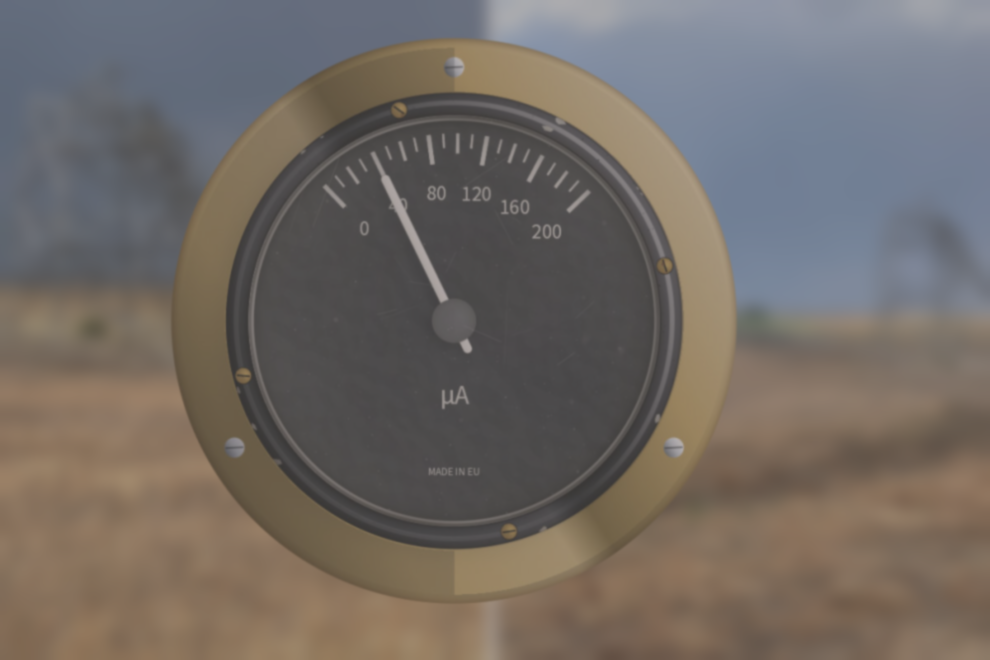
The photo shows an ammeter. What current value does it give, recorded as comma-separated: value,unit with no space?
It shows 40,µA
